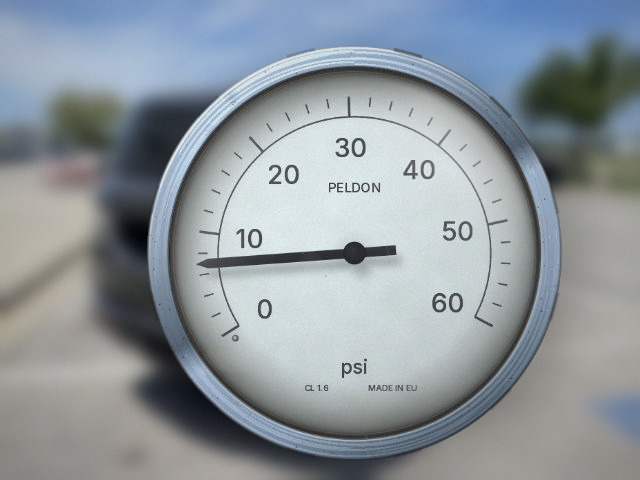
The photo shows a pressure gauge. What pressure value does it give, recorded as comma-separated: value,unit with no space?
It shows 7,psi
